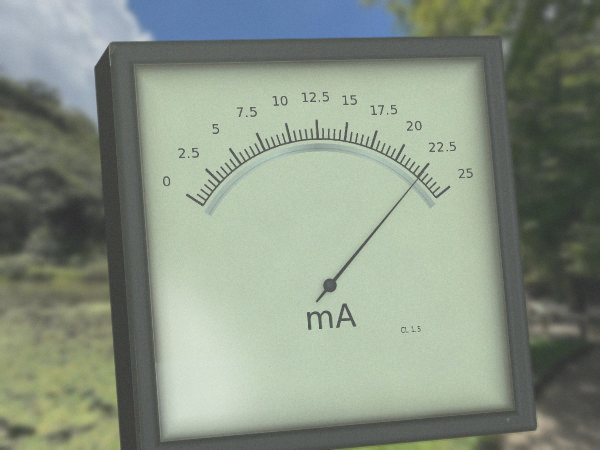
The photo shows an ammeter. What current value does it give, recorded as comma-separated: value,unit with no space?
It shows 22.5,mA
